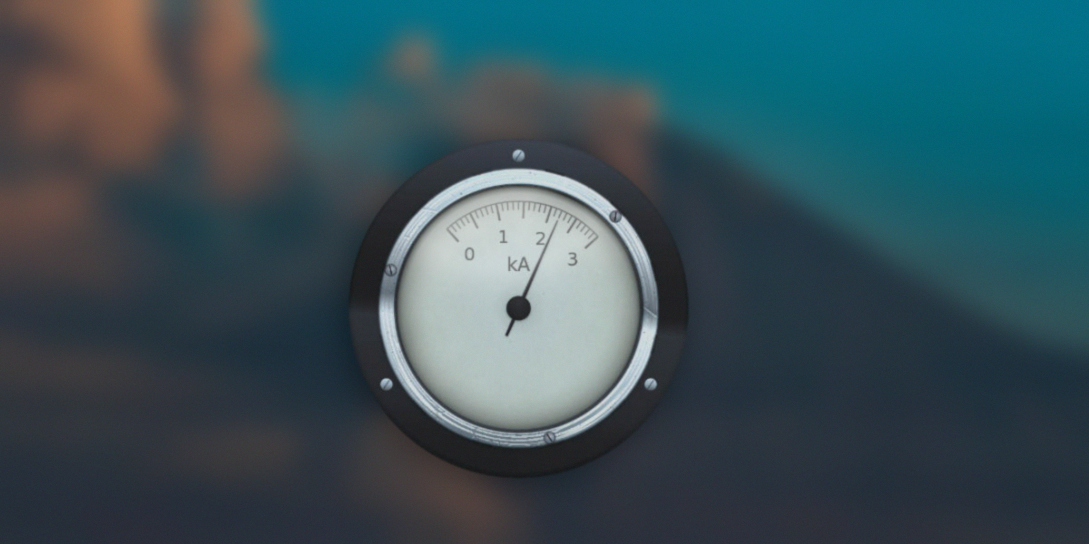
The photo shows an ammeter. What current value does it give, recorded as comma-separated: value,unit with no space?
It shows 2.2,kA
